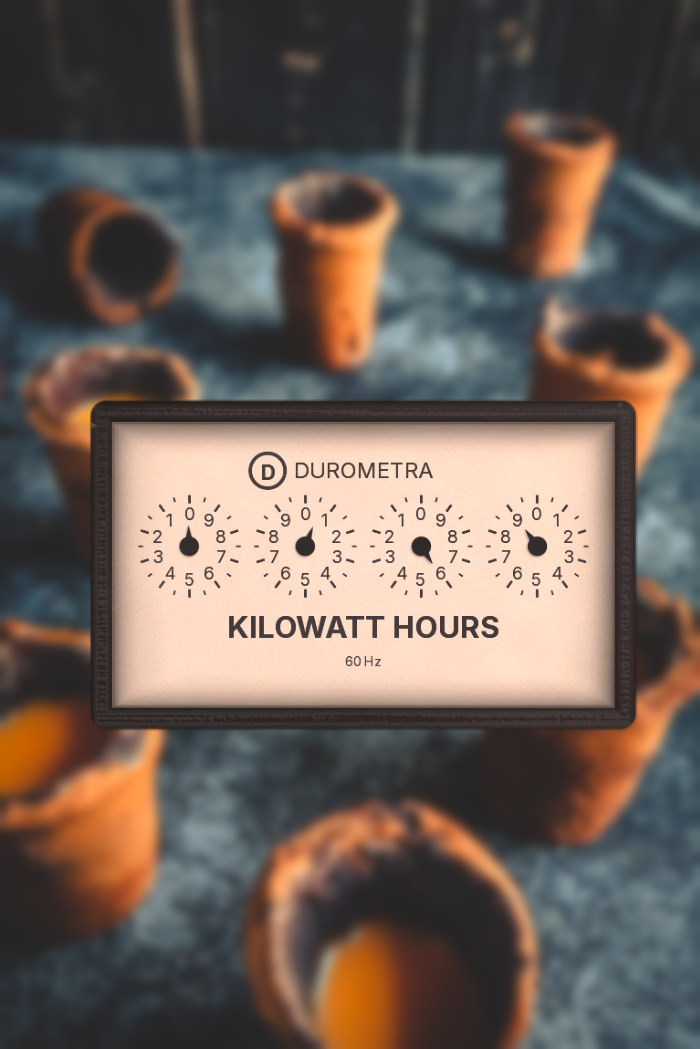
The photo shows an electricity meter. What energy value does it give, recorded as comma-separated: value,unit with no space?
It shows 59,kWh
